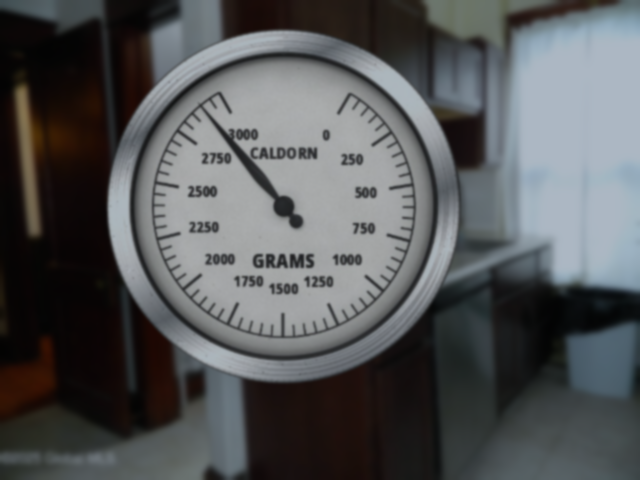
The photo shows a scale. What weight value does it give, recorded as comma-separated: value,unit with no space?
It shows 2900,g
